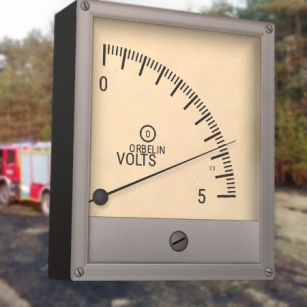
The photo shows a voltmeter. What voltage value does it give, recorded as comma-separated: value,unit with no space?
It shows 3.8,V
